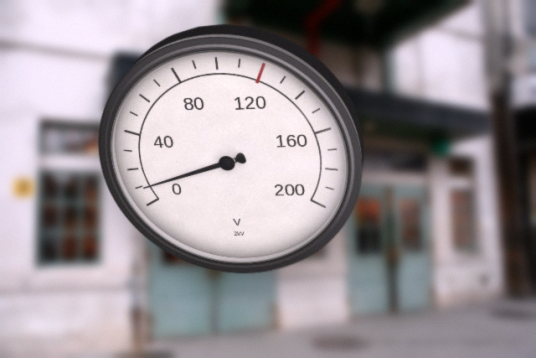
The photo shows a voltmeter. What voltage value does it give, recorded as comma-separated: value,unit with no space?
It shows 10,V
